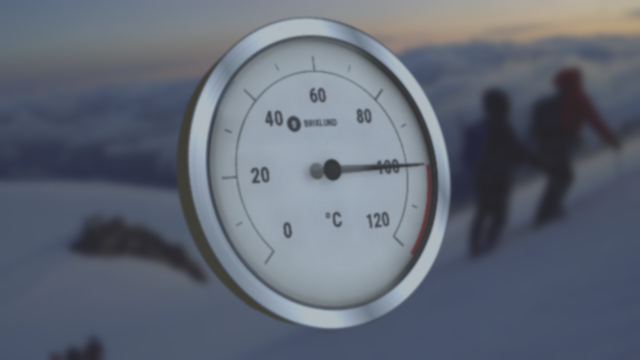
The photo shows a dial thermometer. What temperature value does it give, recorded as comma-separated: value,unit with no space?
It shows 100,°C
